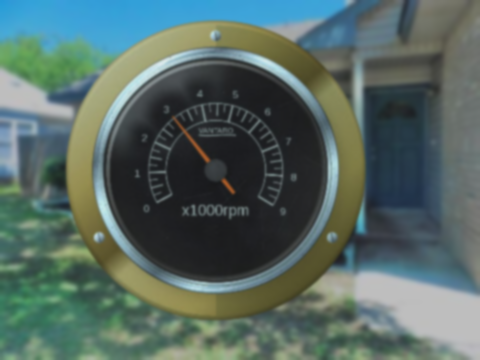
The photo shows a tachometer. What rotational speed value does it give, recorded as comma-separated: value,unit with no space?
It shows 3000,rpm
